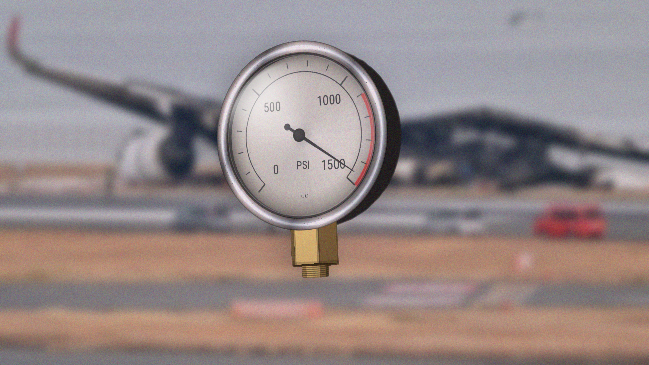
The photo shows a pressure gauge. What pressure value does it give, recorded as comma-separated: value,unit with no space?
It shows 1450,psi
